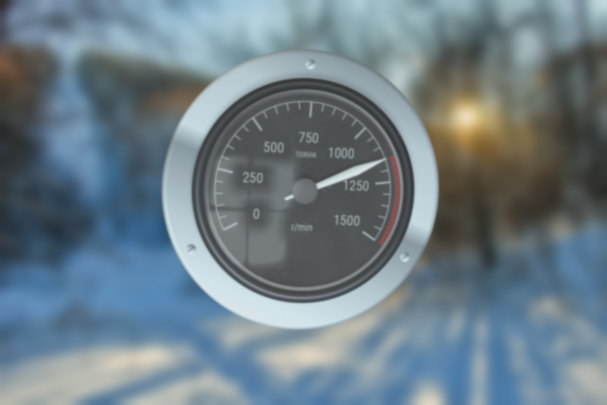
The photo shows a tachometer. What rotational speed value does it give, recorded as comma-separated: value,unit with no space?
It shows 1150,rpm
